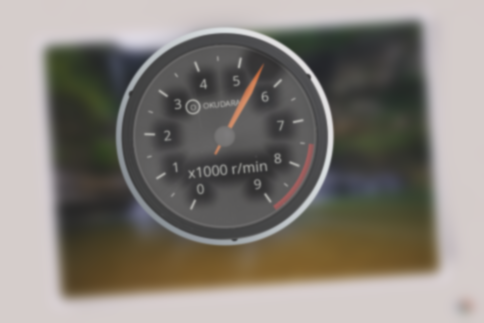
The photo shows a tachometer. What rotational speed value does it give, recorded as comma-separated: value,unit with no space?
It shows 5500,rpm
